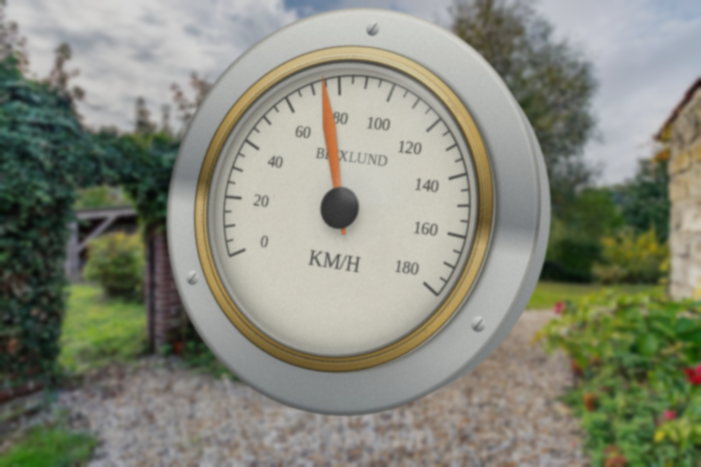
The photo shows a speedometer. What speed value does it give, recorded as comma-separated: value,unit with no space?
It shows 75,km/h
